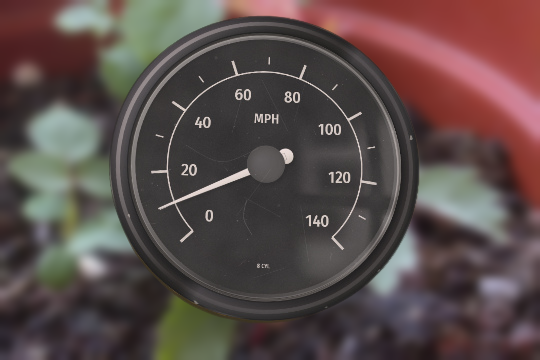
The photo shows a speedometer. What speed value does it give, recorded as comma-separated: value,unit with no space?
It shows 10,mph
